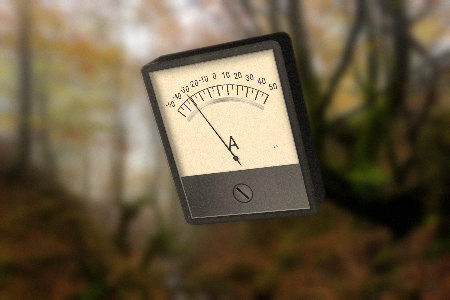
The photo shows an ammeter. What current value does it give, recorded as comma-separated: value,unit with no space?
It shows -30,A
